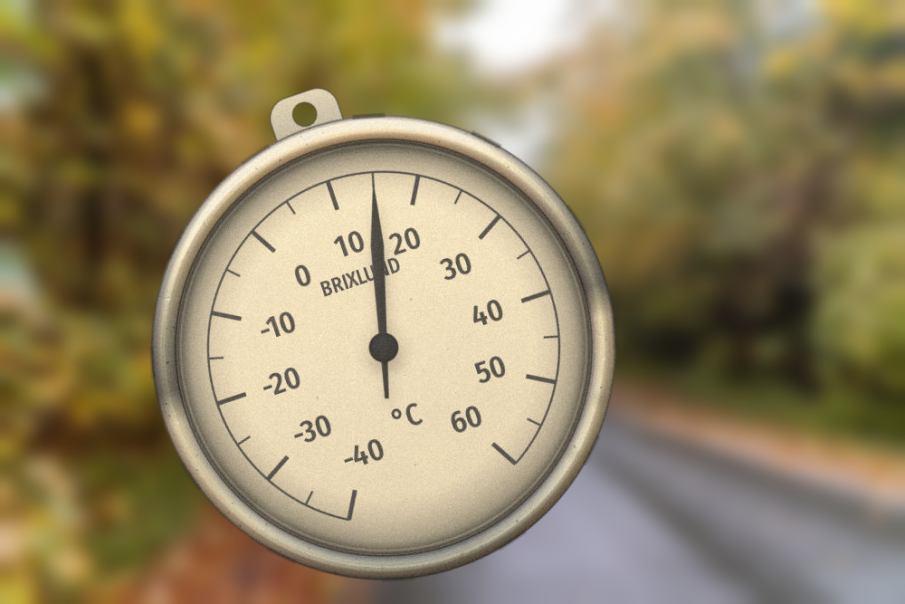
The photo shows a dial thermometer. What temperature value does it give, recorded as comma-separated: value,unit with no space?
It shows 15,°C
